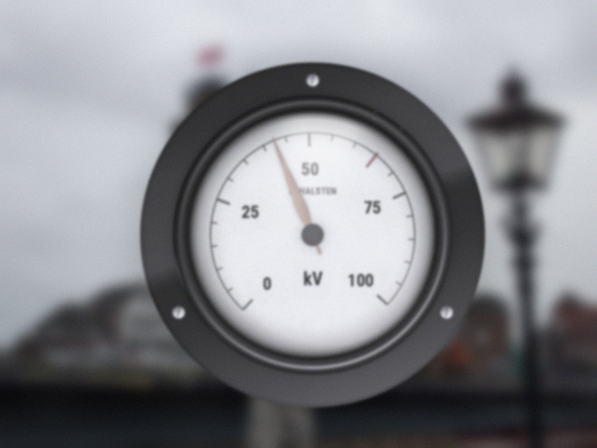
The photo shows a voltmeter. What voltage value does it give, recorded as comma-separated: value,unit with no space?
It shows 42.5,kV
